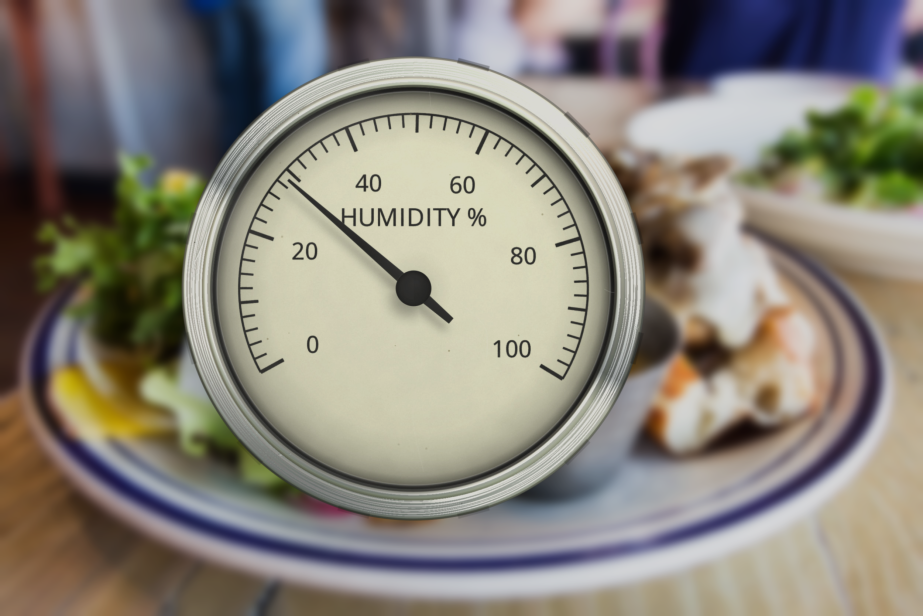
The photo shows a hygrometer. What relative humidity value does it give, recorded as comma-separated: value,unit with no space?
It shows 29,%
